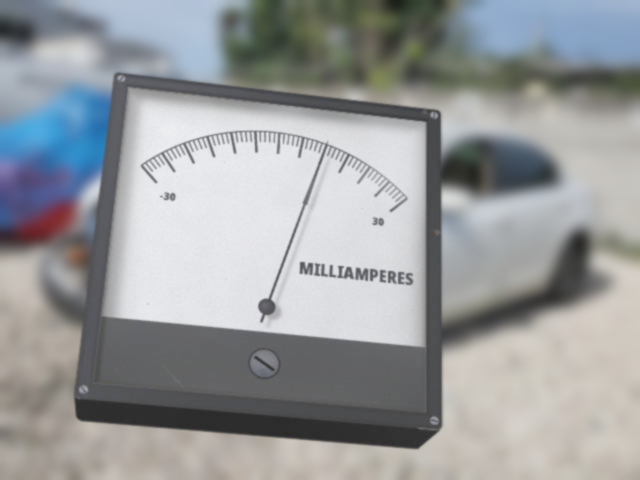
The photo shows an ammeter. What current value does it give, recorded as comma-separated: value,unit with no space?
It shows 10,mA
